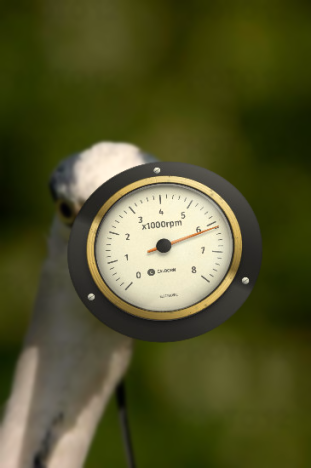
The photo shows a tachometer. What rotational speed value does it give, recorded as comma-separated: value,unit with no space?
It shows 6200,rpm
